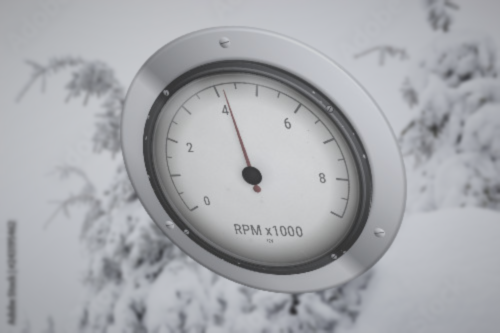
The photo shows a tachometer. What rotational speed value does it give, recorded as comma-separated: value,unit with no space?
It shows 4250,rpm
